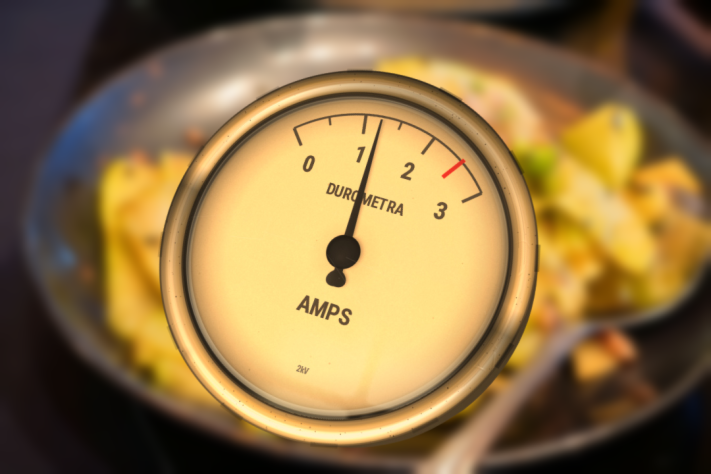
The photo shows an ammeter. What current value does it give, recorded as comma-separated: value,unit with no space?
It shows 1.25,A
